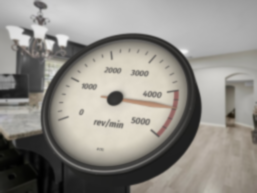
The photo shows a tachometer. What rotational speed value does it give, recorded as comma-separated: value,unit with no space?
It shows 4400,rpm
